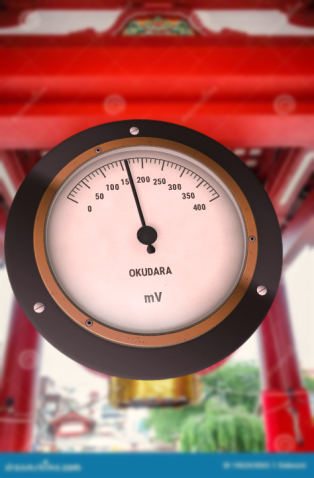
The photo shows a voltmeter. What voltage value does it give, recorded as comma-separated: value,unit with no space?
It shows 160,mV
